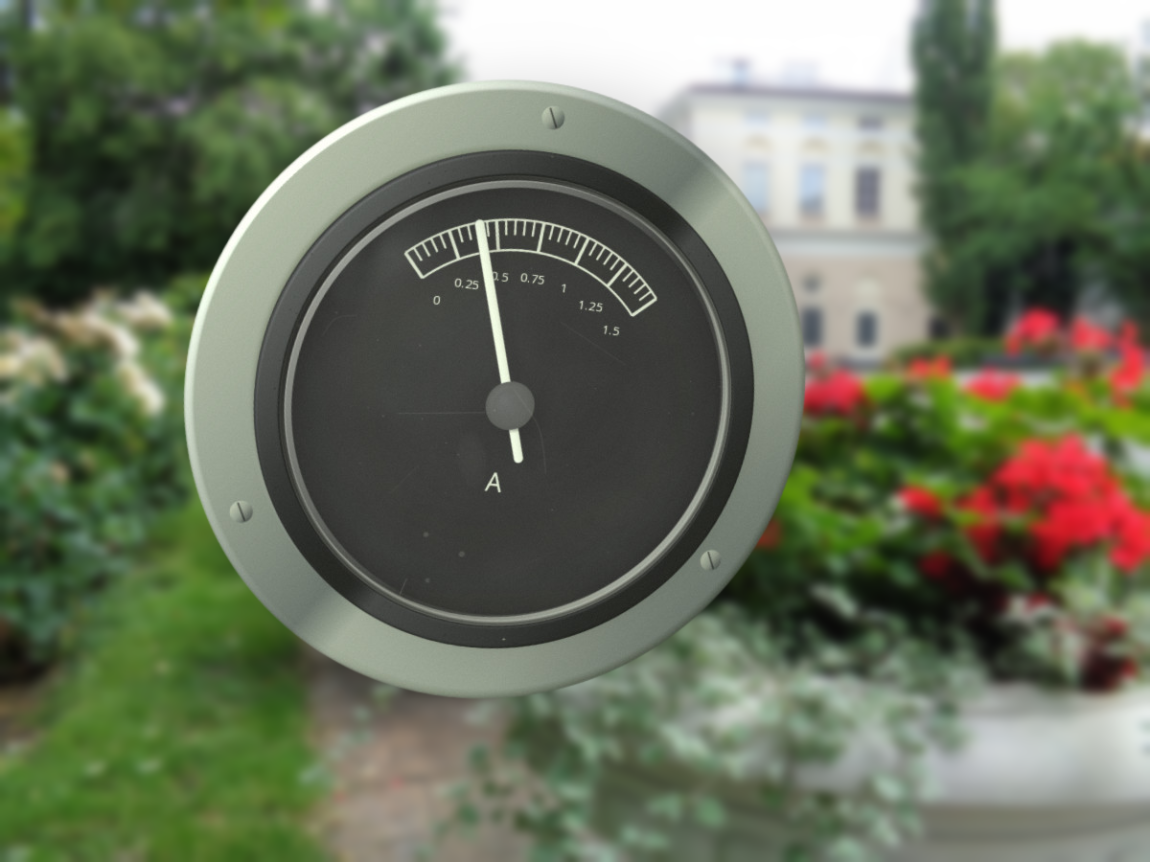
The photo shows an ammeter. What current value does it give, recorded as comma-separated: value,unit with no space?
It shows 0.4,A
